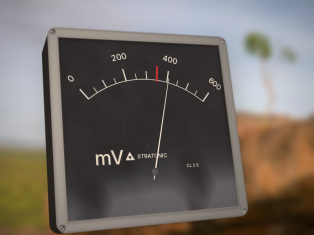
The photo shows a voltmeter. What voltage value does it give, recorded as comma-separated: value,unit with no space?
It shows 400,mV
